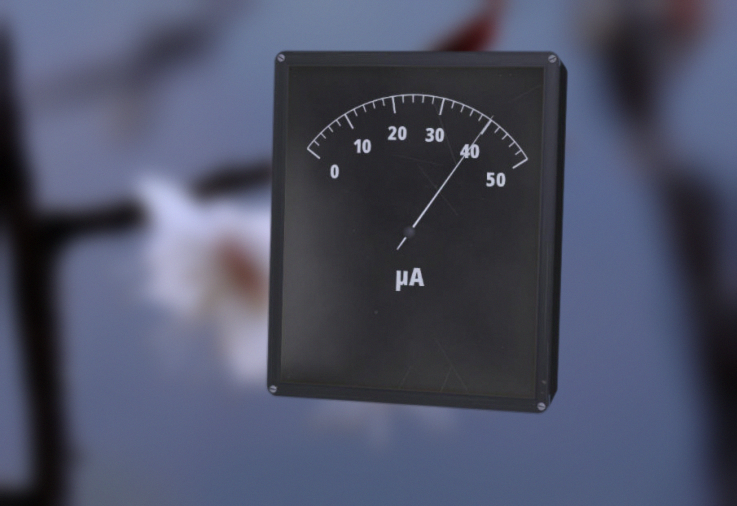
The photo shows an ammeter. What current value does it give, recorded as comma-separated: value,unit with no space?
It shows 40,µA
